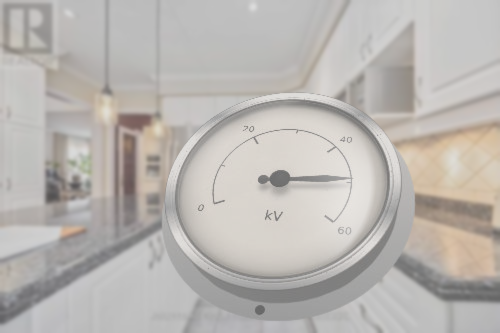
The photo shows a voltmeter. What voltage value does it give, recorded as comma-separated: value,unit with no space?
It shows 50,kV
